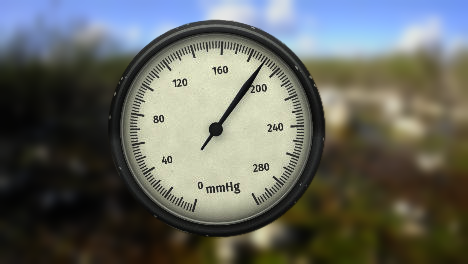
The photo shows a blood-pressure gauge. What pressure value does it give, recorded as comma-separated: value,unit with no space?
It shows 190,mmHg
